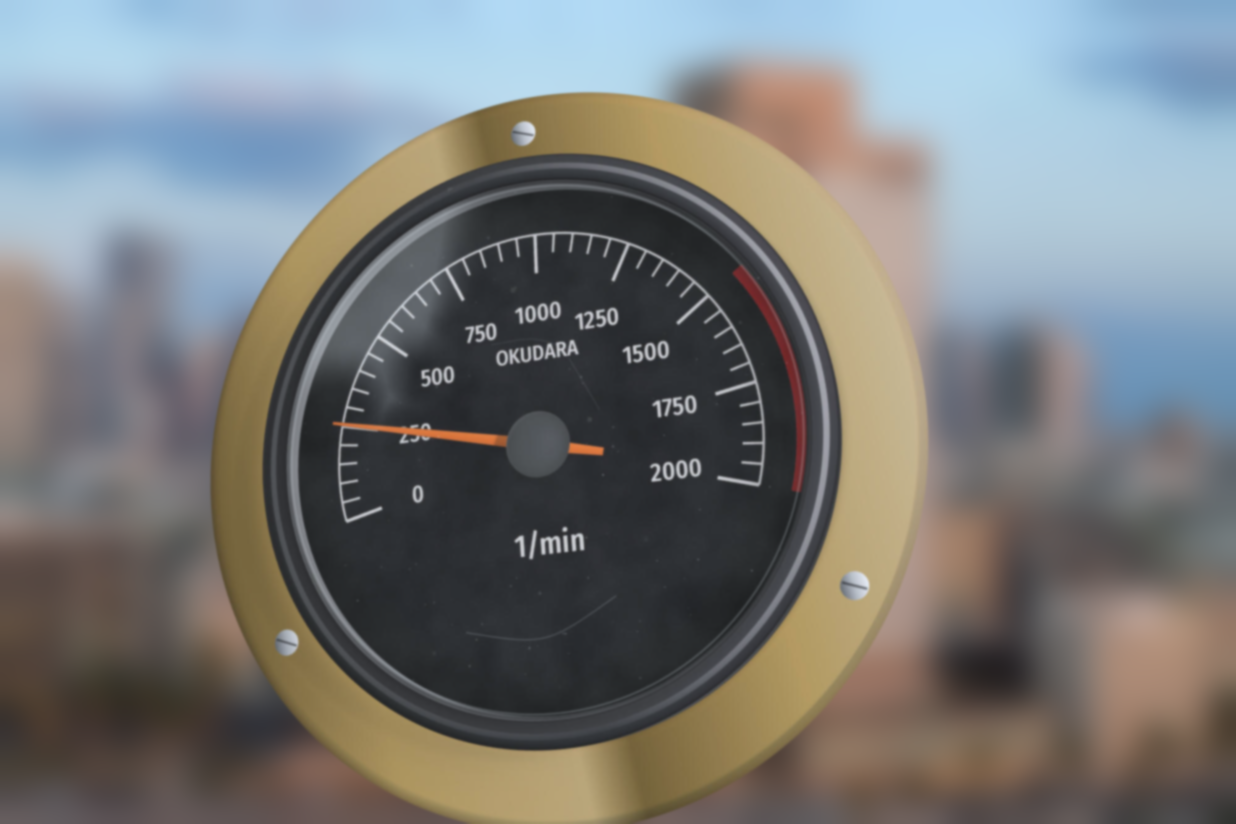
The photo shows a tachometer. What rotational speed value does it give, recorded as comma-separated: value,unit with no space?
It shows 250,rpm
